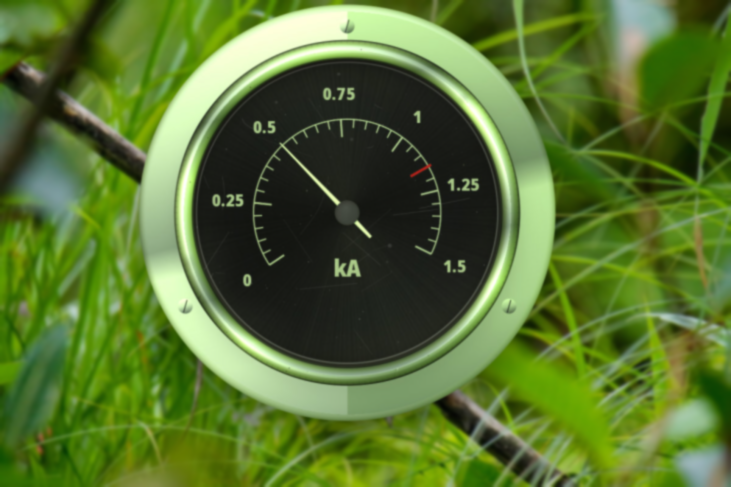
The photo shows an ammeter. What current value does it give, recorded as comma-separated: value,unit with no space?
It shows 0.5,kA
